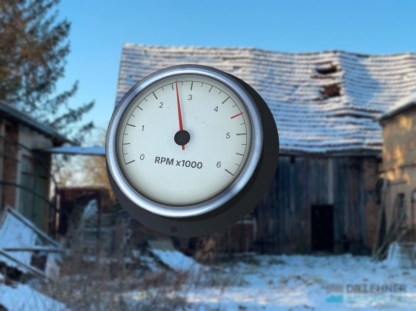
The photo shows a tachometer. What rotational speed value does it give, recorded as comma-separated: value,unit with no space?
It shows 2625,rpm
